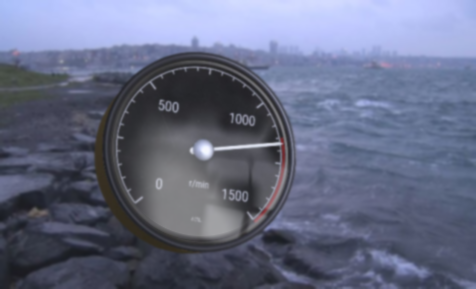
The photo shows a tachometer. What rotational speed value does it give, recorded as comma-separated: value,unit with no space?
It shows 1175,rpm
